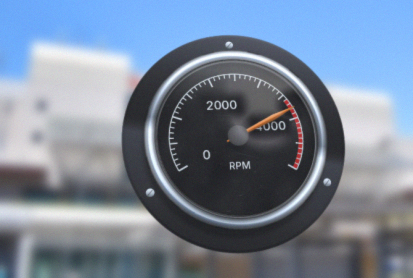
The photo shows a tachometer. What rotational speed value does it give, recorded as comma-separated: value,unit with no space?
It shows 3800,rpm
